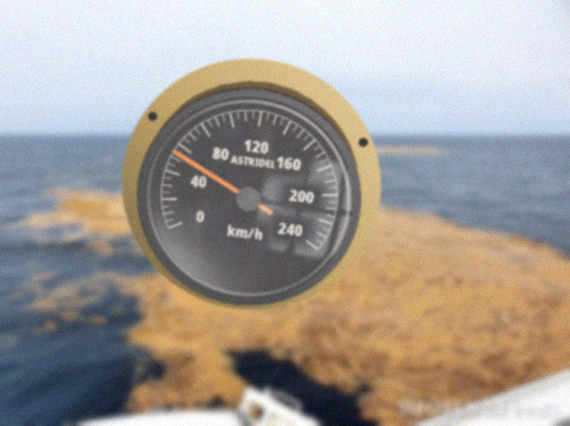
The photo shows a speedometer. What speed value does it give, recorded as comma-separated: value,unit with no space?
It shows 55,km/h
